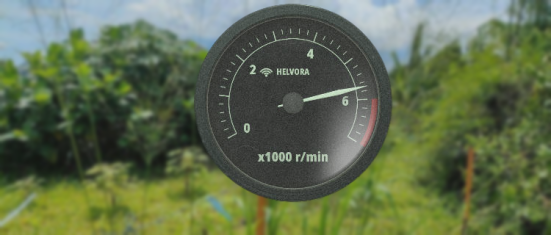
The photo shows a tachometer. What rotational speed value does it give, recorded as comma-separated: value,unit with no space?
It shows 5700,rpm
